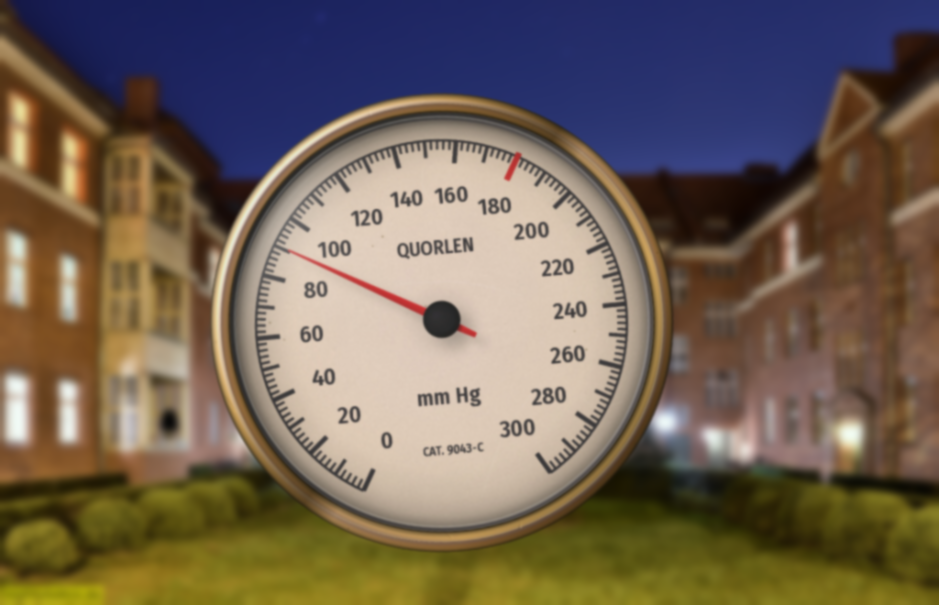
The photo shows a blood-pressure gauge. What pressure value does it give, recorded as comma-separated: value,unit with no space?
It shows 90,mmHg
